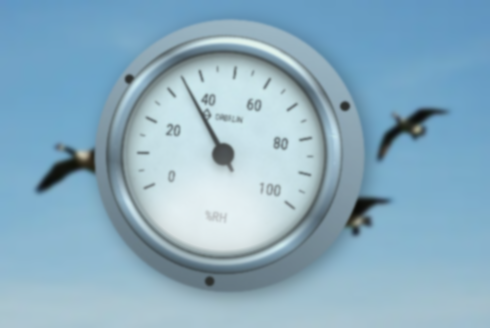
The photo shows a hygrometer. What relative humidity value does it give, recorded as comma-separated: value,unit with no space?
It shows 35,%
